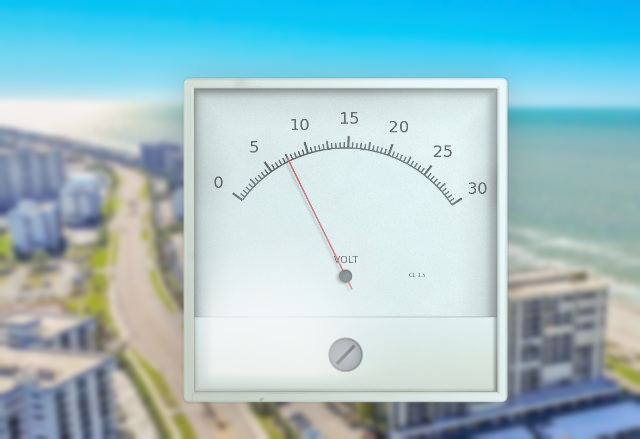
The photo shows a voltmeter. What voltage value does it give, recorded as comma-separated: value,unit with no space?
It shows 7.5,V
